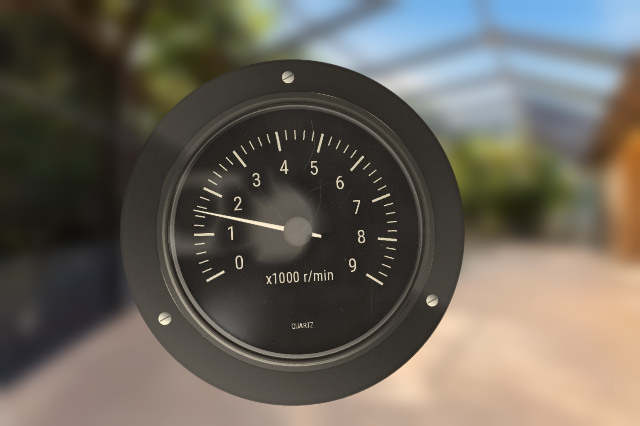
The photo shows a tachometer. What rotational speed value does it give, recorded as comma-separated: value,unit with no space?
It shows 1500,rpm
